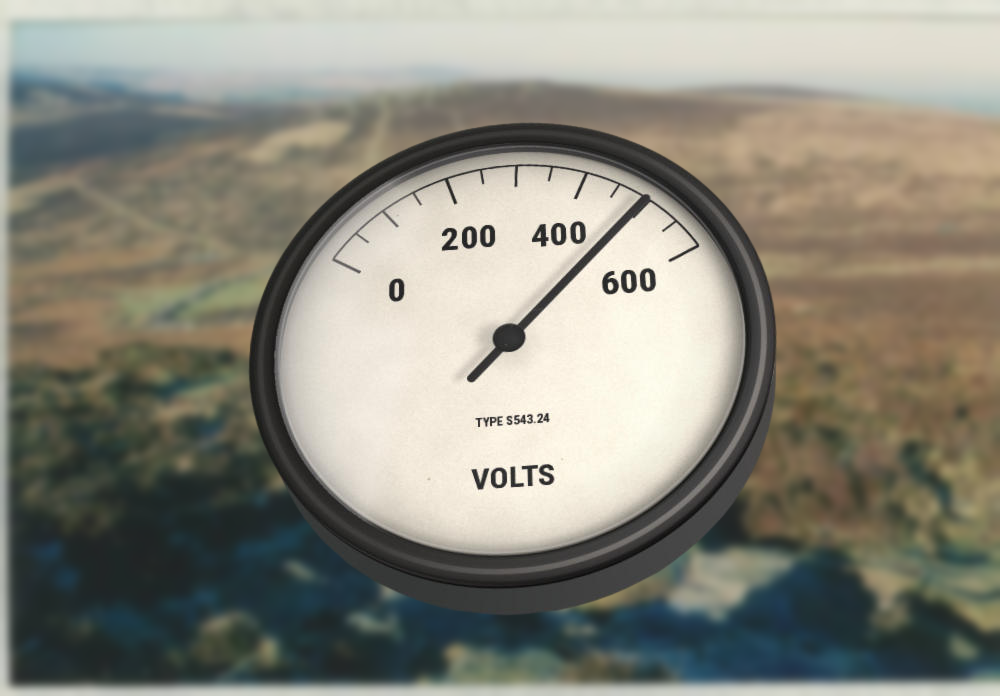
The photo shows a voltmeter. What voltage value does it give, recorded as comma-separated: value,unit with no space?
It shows 500,V
